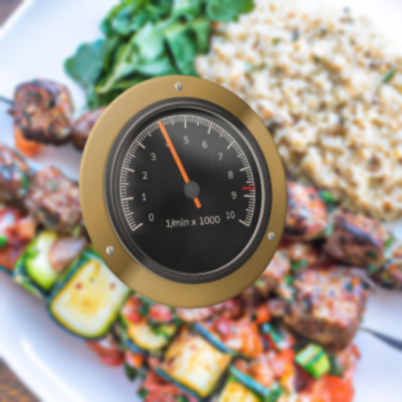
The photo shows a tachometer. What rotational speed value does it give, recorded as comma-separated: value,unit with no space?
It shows 4000,rpm
